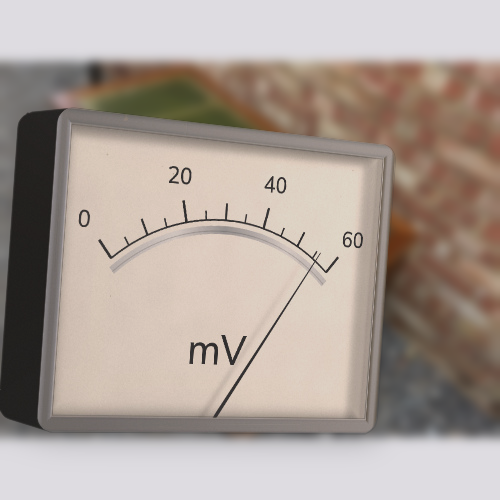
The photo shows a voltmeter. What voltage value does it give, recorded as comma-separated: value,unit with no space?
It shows 55,mV
